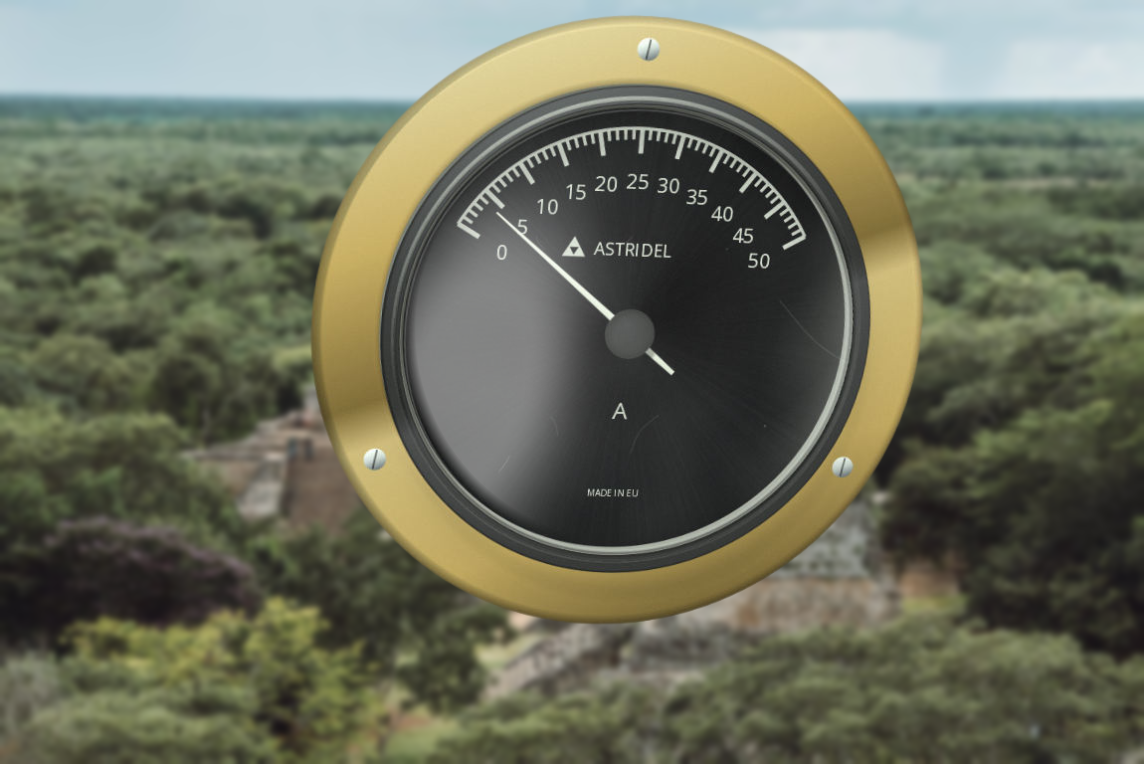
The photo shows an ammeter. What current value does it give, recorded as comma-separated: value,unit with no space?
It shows 4,A
